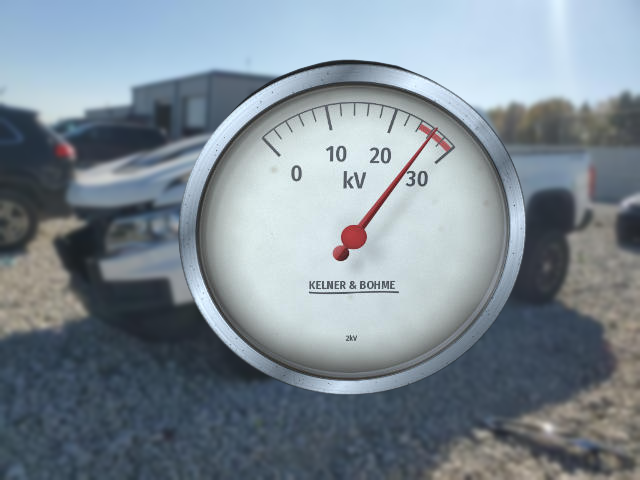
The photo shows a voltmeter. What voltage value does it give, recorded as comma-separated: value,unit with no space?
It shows 26,kV
